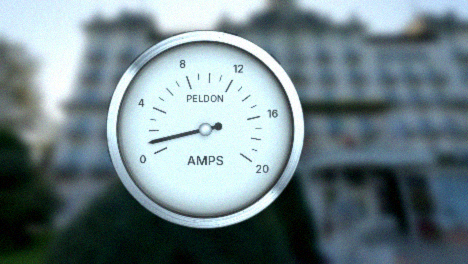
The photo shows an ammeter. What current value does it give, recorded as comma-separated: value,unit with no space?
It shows 1,A
